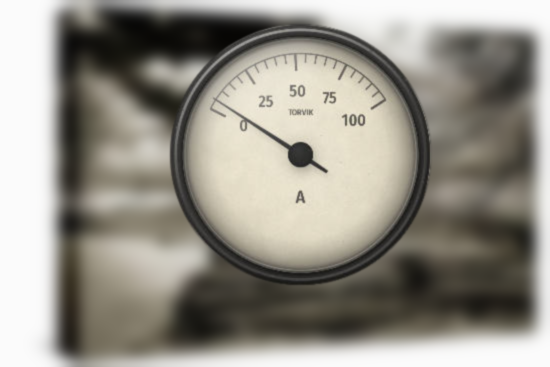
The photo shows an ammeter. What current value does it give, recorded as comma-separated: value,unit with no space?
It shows 5,A
